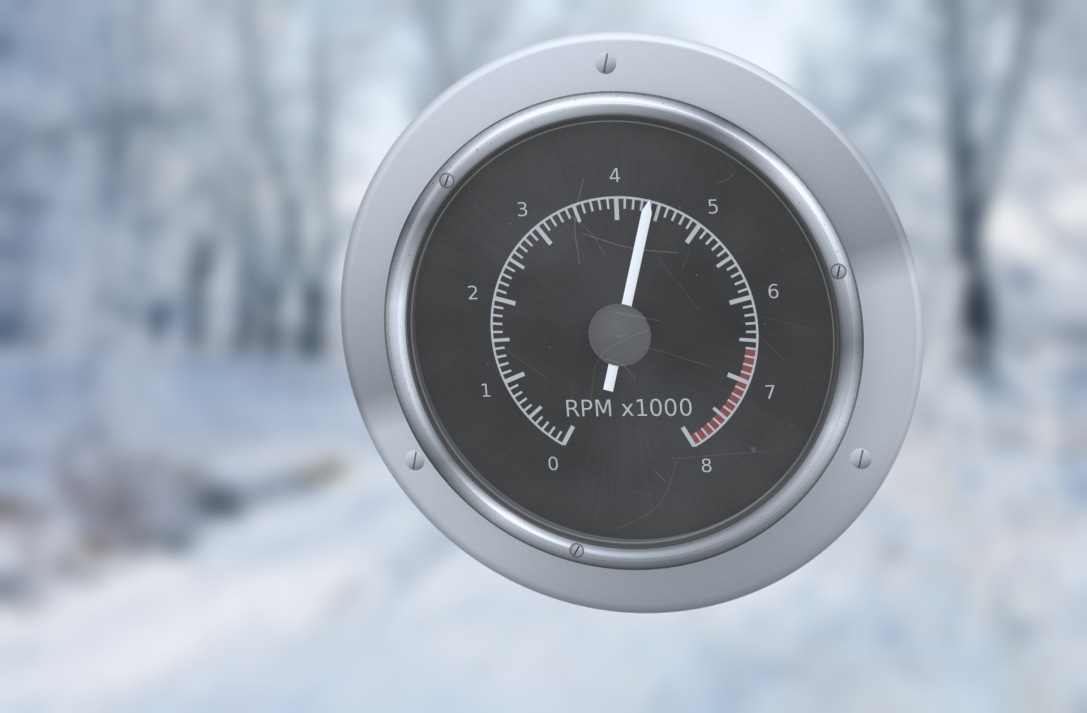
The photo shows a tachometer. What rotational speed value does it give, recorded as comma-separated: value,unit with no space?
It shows 4400,rpm
